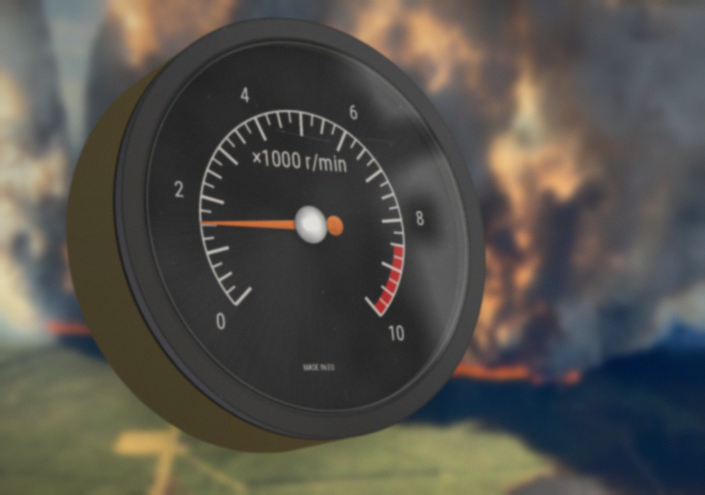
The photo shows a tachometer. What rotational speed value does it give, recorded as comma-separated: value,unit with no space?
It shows 1500,rpm
